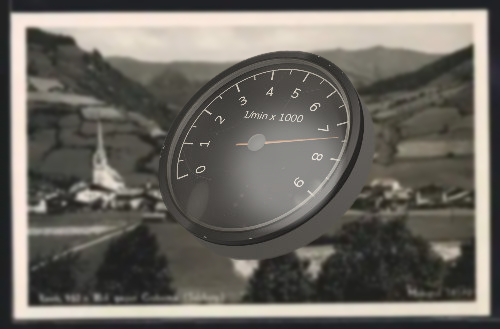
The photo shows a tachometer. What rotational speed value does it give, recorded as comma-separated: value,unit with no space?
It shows 7500,rpm
